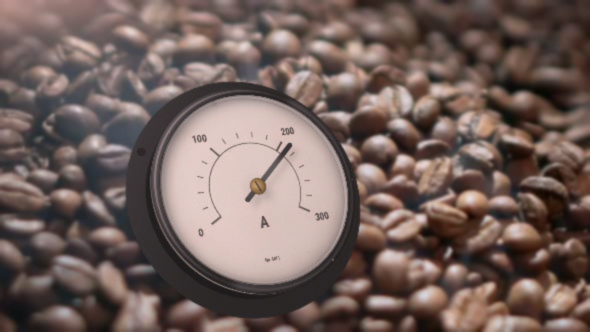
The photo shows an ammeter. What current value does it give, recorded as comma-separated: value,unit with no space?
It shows 210,A
